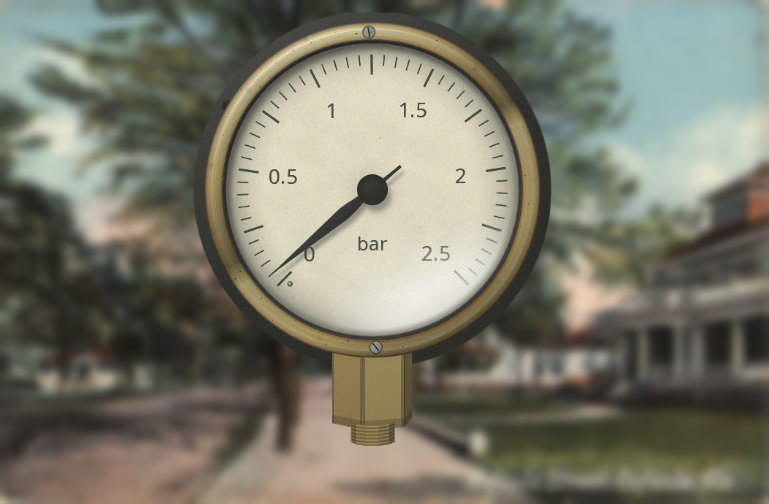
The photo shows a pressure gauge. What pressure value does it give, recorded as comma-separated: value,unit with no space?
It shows 0.05,bar
